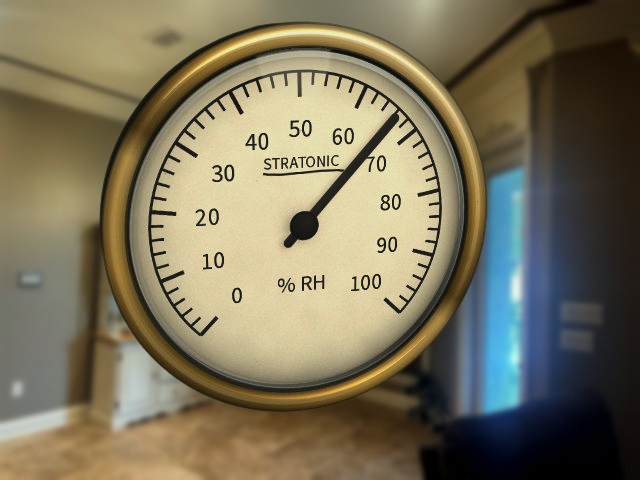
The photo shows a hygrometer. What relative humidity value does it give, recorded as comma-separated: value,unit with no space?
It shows 66,%
